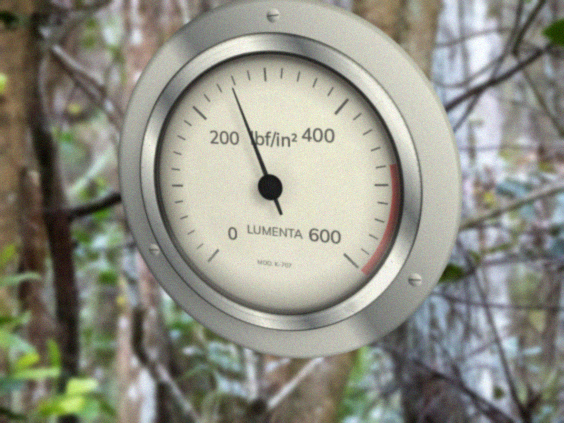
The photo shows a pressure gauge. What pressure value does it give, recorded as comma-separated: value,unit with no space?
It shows 260,psi
